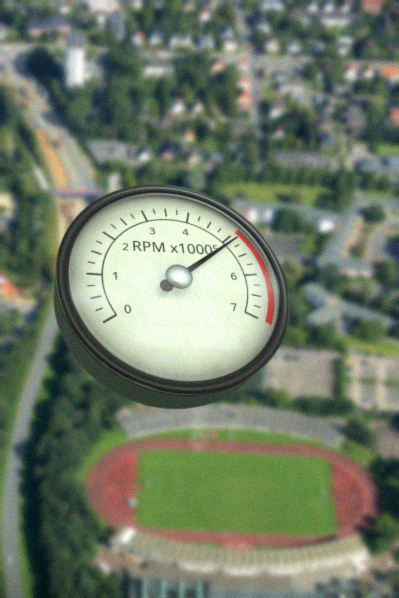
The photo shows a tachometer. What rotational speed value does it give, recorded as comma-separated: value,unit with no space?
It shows 5125,rpm
